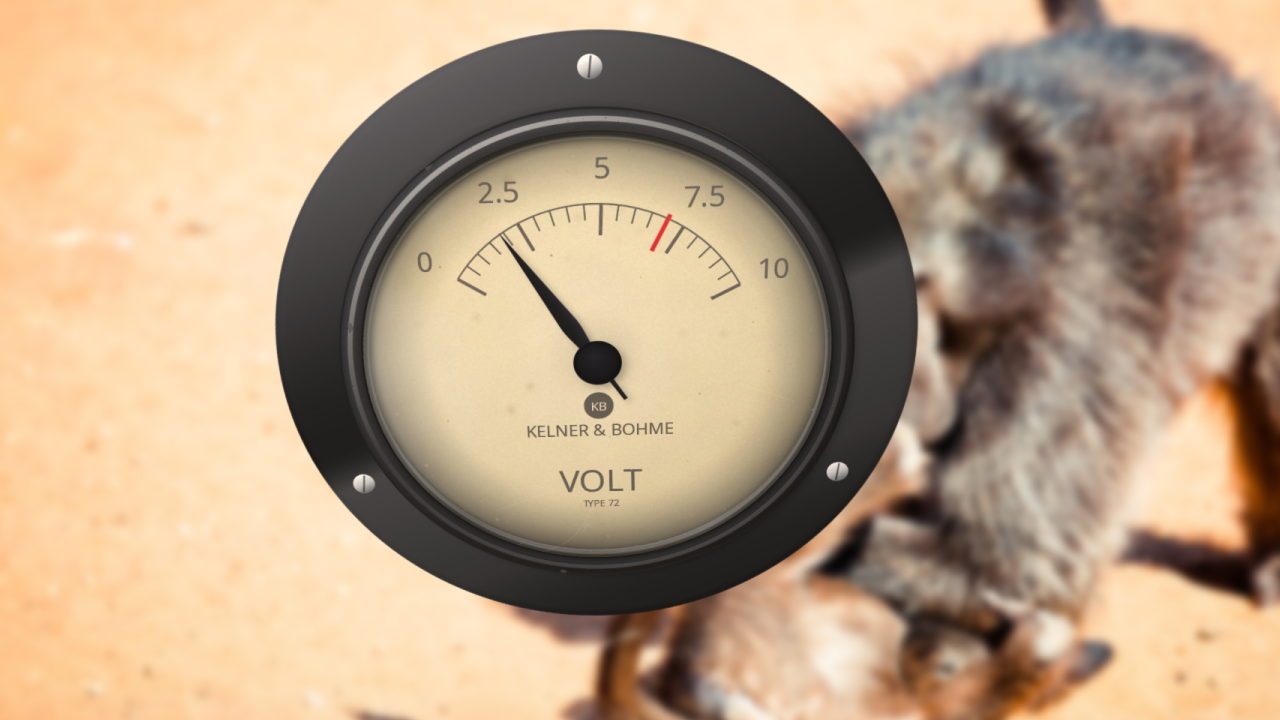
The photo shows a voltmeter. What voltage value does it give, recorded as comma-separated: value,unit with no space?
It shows 2,V
